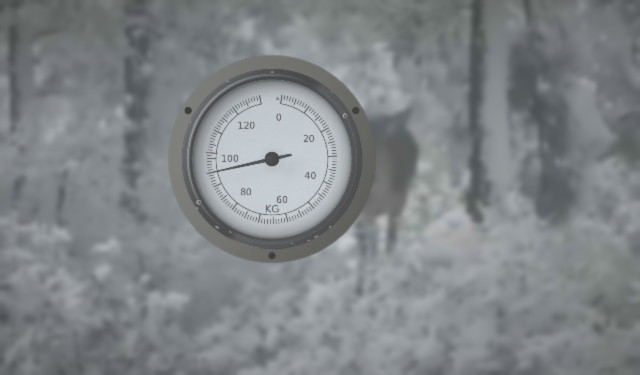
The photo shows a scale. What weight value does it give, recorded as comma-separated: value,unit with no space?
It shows 95,kg
